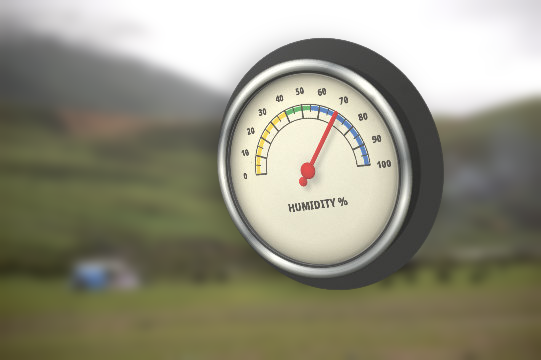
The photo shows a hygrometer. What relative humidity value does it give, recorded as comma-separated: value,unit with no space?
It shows 70,%
